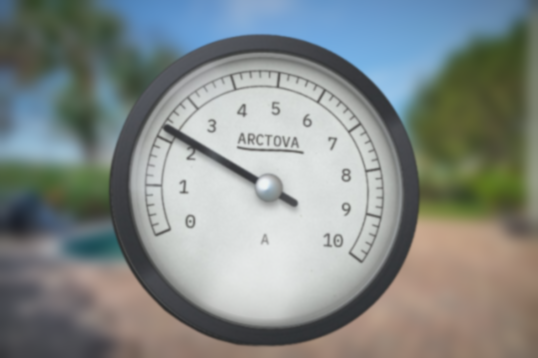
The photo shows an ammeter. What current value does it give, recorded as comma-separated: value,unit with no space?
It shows 2.2,A
